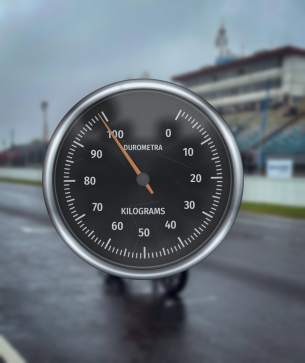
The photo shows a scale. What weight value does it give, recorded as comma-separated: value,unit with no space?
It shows 99,kg
